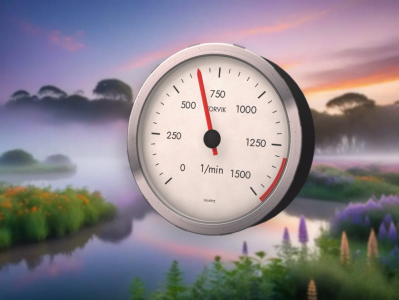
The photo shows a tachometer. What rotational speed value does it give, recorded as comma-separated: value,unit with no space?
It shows 650,rpm
